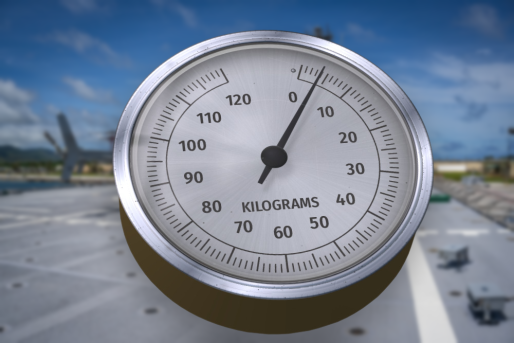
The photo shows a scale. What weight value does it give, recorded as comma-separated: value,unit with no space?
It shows 4,kg
